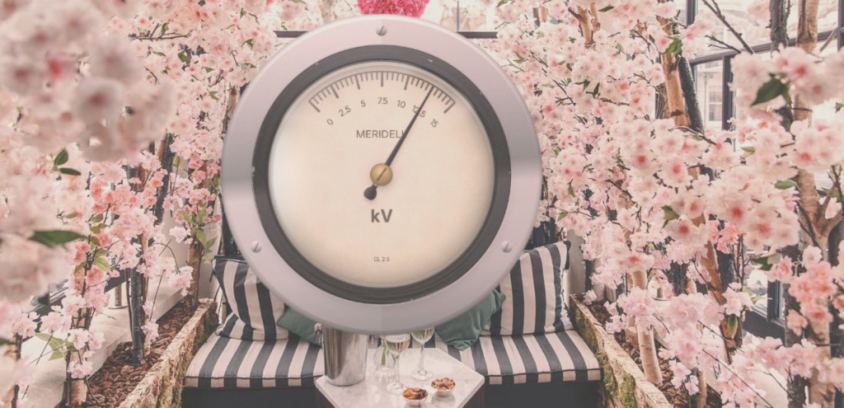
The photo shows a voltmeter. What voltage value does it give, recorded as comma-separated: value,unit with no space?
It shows 12.5,kV
